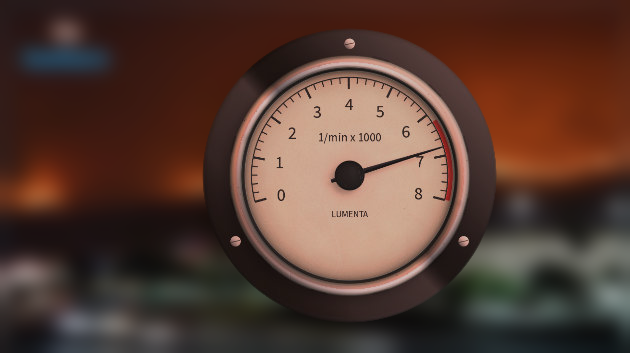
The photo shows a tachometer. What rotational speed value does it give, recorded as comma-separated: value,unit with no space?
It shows 6800,rpm
